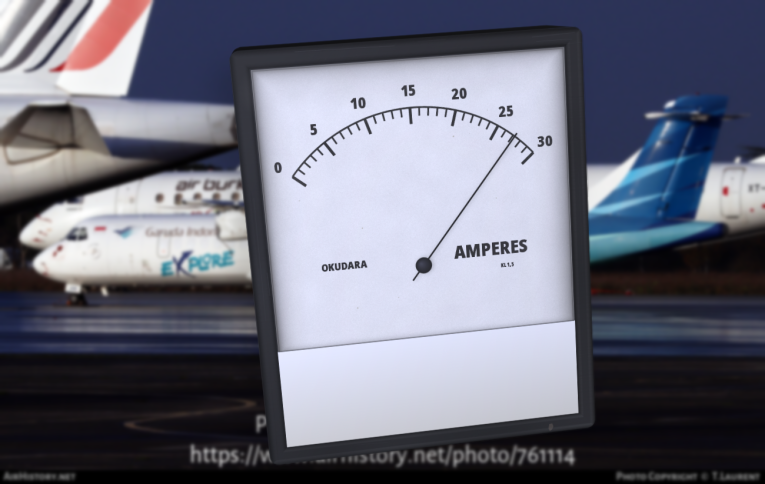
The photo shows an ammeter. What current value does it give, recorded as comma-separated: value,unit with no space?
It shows 27,A
